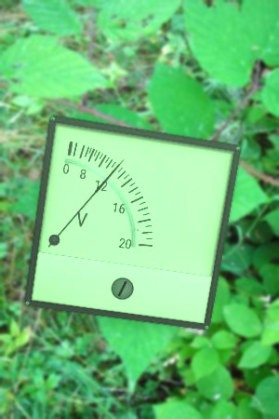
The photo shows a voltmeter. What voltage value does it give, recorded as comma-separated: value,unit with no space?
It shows 12,V
